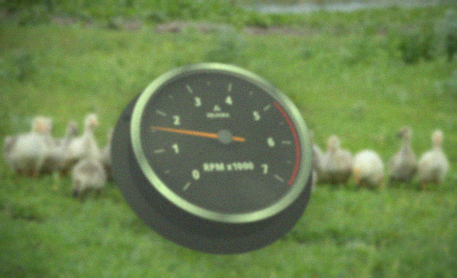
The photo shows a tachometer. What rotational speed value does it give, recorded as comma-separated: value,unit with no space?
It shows 1500,rpm
